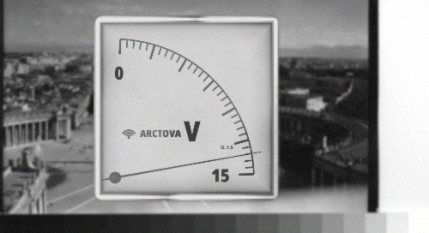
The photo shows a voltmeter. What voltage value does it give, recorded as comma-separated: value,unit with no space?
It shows 13.5,V
